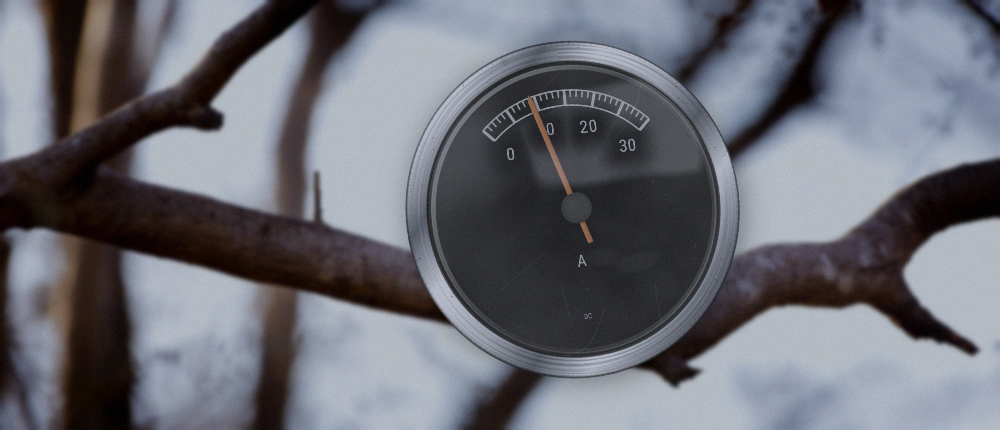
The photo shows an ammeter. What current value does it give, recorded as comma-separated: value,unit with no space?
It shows 9,A
